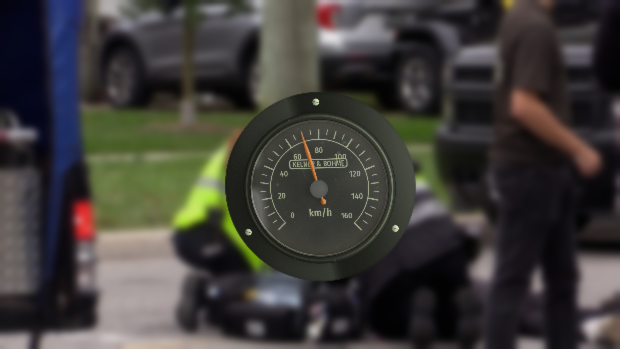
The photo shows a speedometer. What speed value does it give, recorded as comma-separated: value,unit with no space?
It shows 70,km/h
